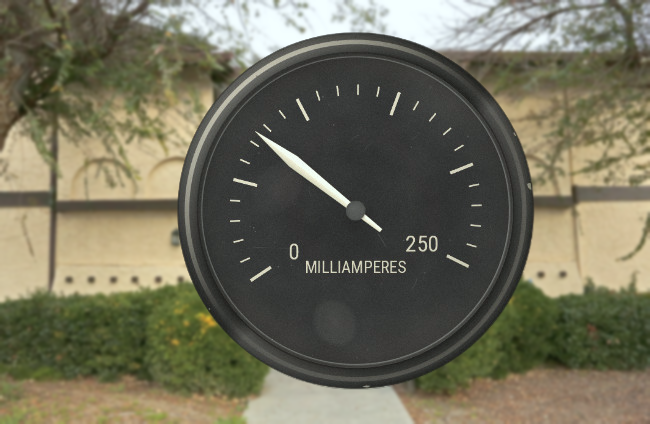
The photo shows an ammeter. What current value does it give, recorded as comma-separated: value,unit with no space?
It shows 75,mA
